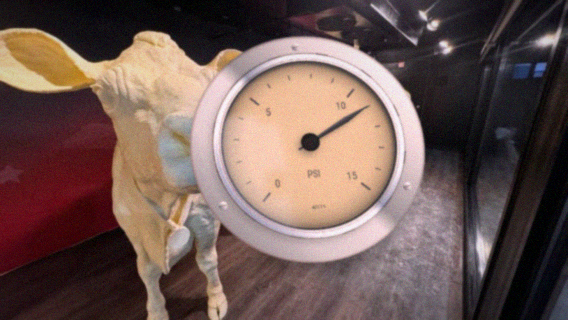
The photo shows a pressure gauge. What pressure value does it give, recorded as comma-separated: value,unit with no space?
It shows 11,psi
